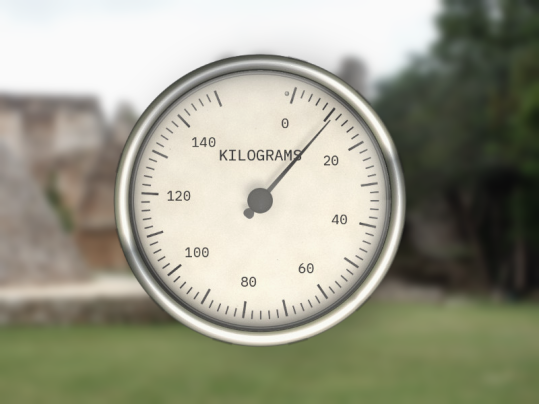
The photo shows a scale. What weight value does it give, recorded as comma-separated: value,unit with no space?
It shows 11,kg
